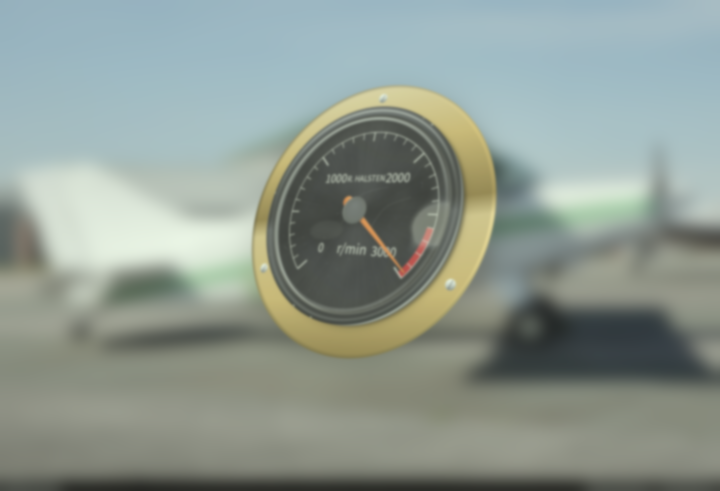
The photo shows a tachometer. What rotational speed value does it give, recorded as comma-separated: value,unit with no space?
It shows 2950,rpm
